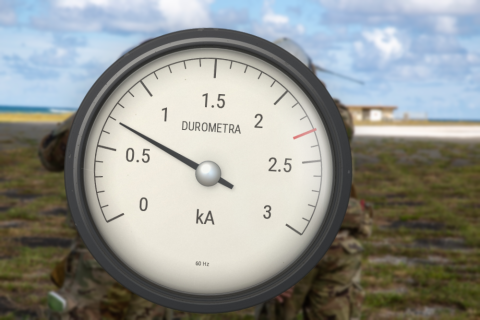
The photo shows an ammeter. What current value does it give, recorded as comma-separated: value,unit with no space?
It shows 0.7,kA
